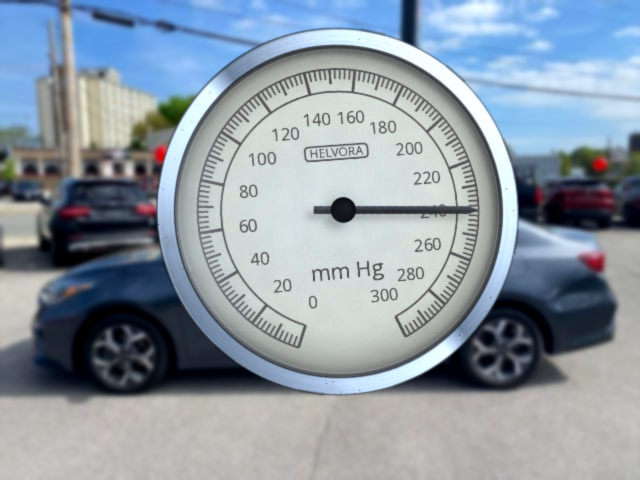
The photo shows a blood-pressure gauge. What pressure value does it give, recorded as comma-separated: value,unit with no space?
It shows 240,mmHg
